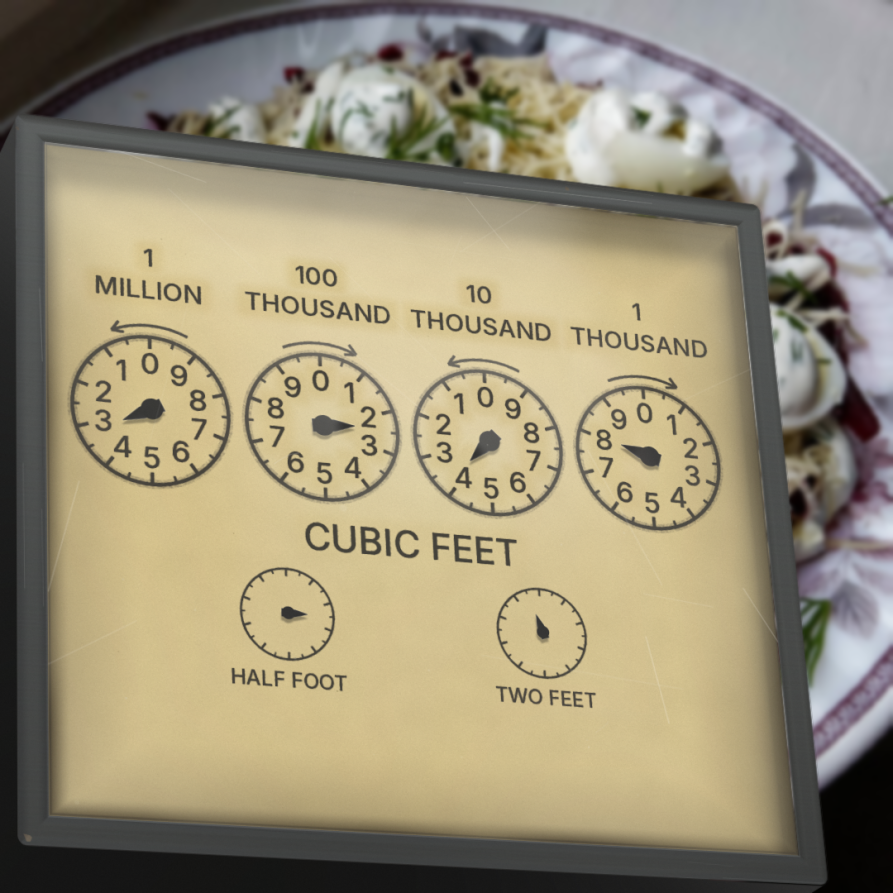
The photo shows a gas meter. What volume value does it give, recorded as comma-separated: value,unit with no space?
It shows 323800,ft³
